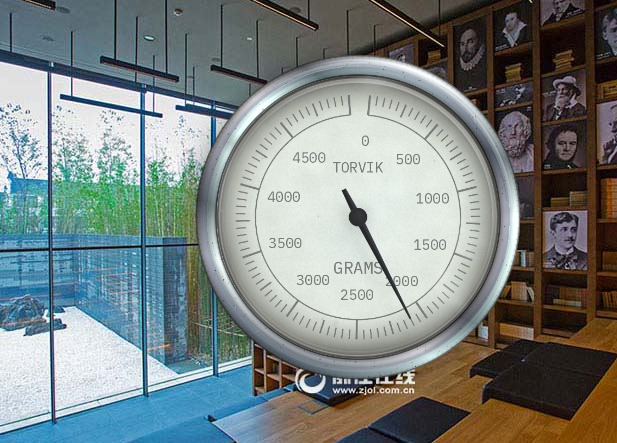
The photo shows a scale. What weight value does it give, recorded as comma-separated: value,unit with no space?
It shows 2100,g
